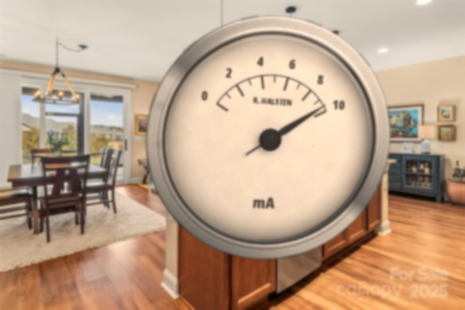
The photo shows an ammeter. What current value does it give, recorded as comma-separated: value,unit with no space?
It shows 9.5,mA
